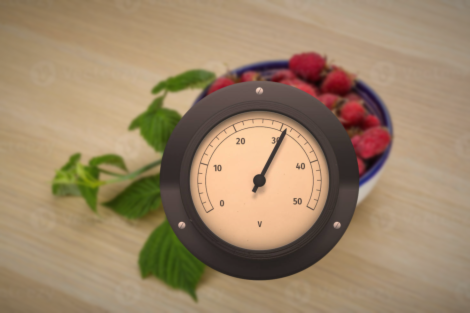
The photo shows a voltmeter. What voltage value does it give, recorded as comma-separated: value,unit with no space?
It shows 31,V
